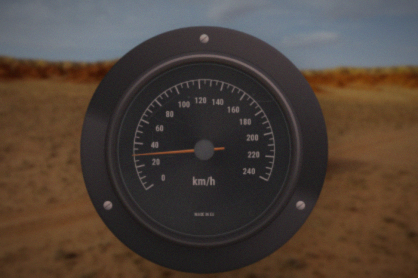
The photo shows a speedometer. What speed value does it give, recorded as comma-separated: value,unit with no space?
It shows 30,km/h
